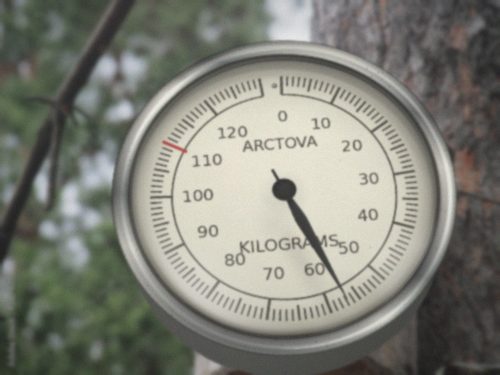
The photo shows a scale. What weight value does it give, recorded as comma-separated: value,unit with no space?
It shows 57,kg
